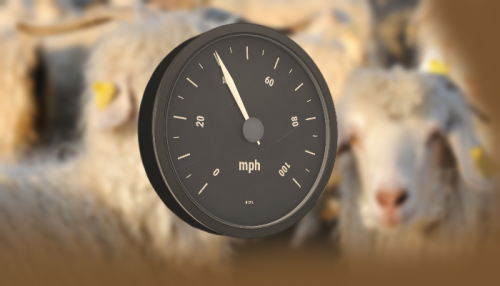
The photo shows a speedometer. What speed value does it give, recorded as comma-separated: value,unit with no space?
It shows 40,mph
